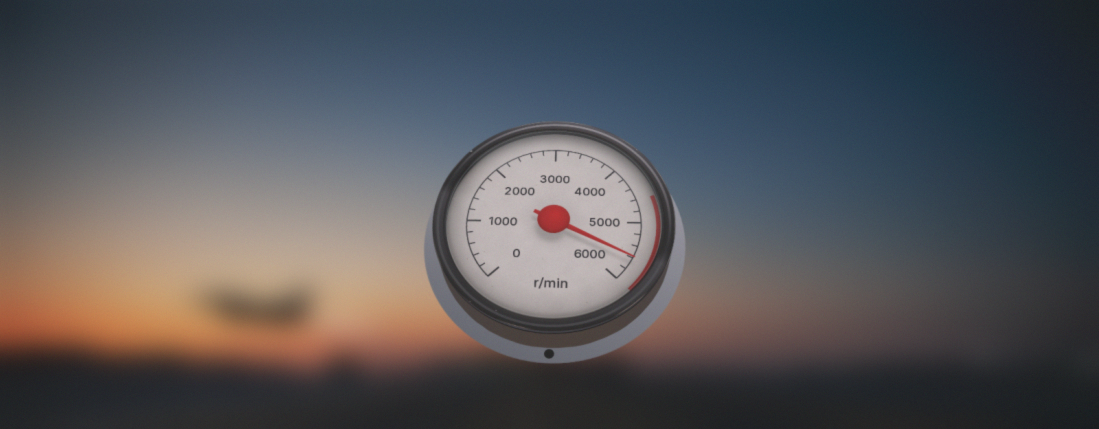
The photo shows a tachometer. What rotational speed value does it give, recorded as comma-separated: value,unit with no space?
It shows 5600,rpm
